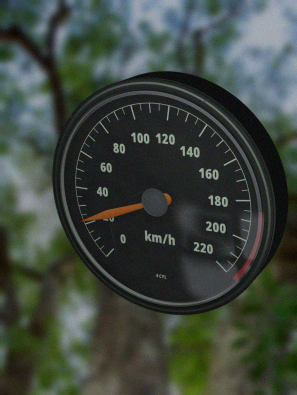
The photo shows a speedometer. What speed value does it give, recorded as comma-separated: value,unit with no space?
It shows 22.5,km/h
